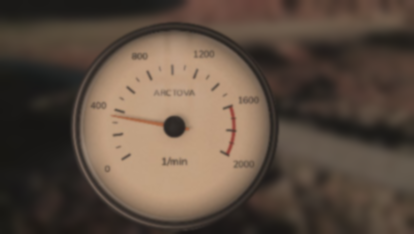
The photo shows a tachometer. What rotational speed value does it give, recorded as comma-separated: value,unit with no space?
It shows 350,rpm
